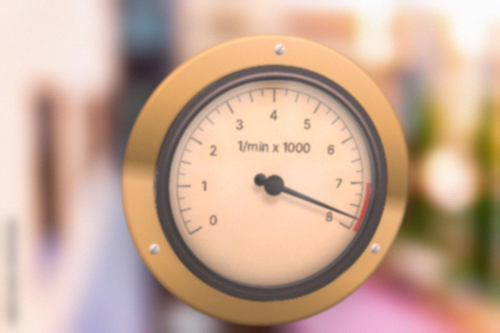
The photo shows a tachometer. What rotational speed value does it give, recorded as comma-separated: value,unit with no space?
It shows 7750,rpm
